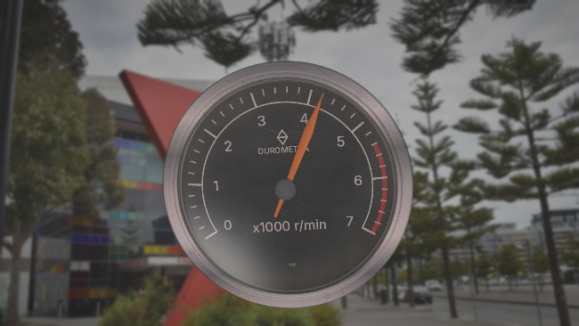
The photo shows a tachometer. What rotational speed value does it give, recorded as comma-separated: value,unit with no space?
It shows 4200,rpm
